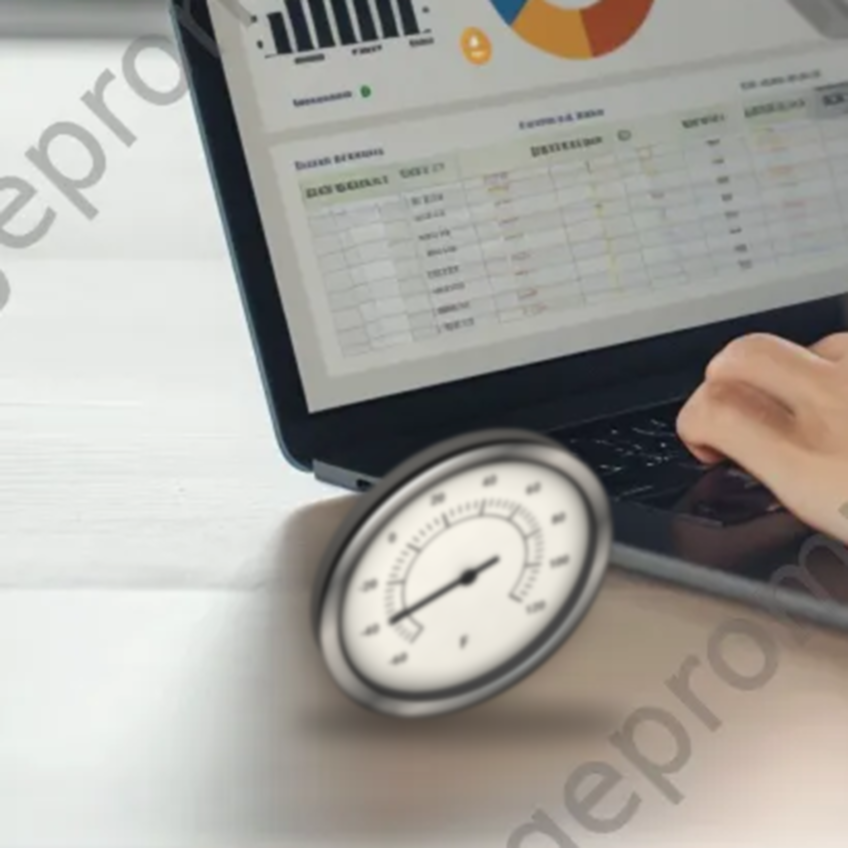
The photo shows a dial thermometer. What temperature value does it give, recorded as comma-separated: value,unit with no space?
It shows -40,°F
